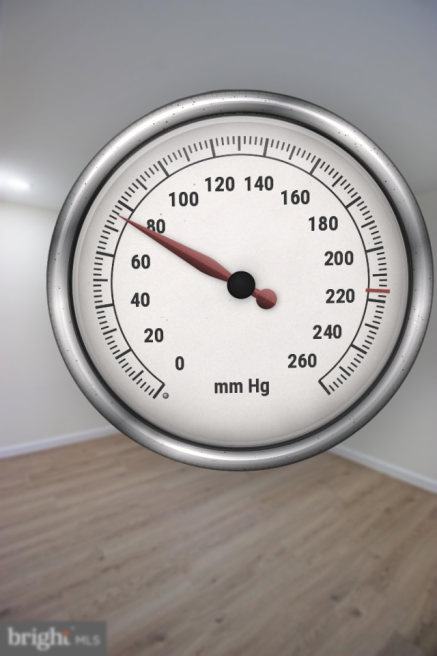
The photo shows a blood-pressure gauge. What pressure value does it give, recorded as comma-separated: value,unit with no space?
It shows 76,mmHg
